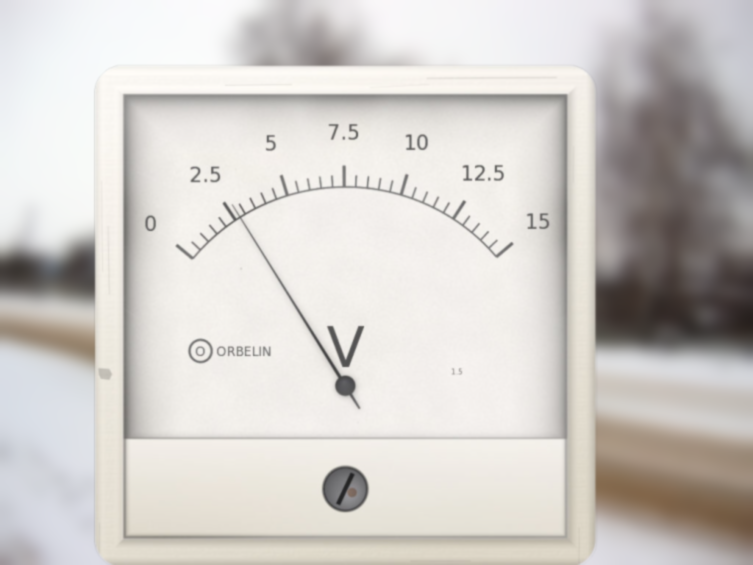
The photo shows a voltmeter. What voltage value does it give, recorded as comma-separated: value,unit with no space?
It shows 2.75,V
